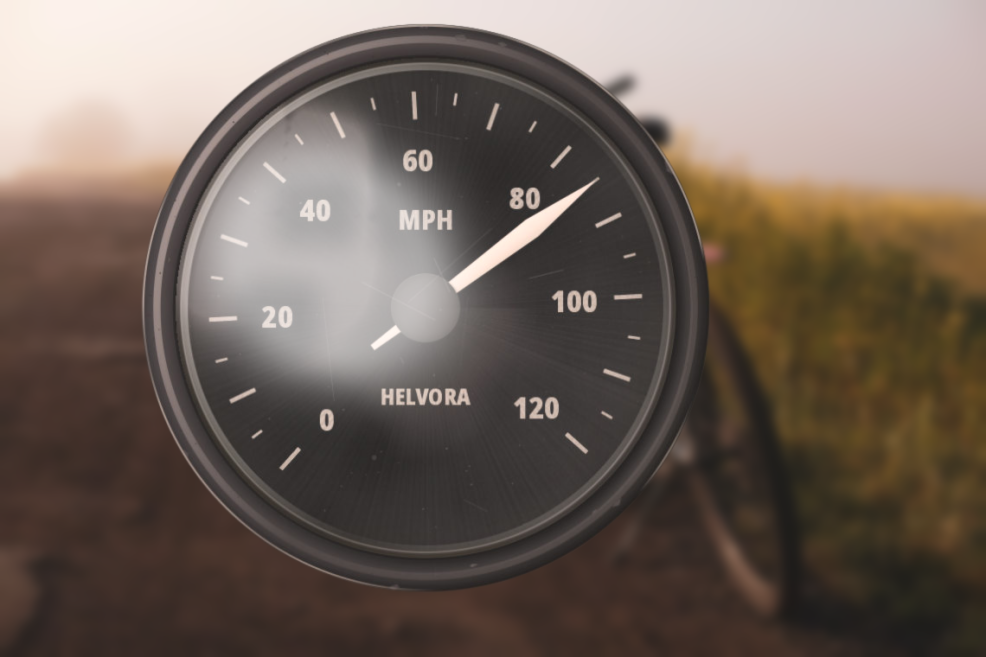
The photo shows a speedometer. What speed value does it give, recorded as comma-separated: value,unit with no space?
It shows 85,mph
